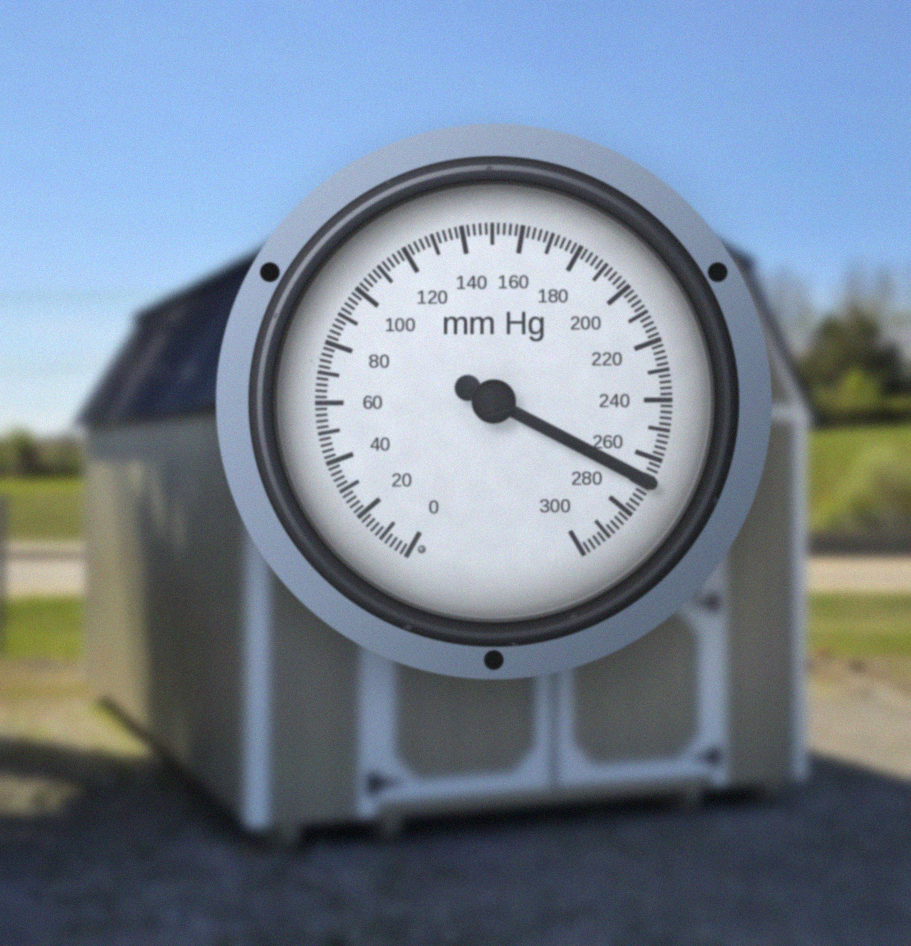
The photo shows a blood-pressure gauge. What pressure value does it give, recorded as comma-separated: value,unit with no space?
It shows 268,mmHg
